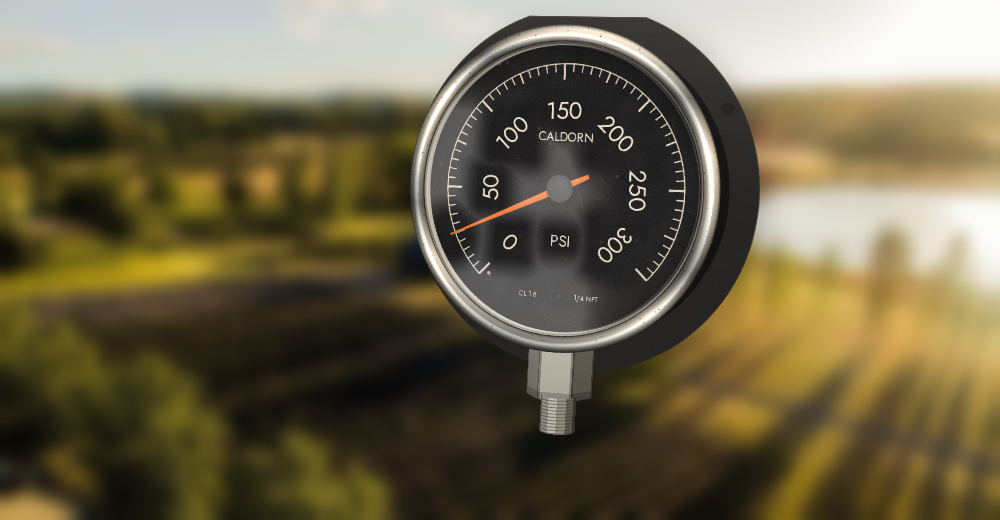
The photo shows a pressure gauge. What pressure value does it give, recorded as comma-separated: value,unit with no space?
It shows 25,psi
